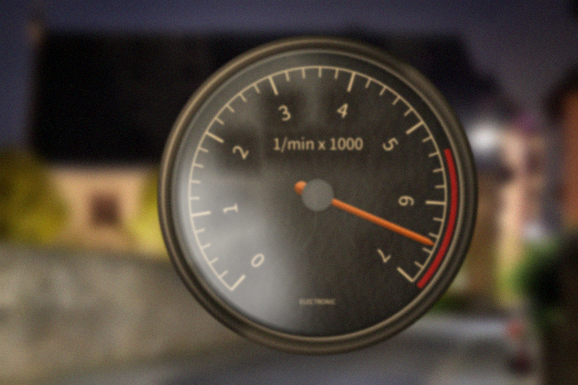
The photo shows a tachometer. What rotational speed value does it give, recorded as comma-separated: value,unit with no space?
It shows 6500,rpm
